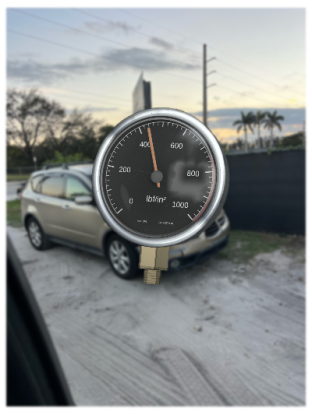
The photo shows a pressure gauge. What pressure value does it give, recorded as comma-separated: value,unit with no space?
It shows 440,psi
